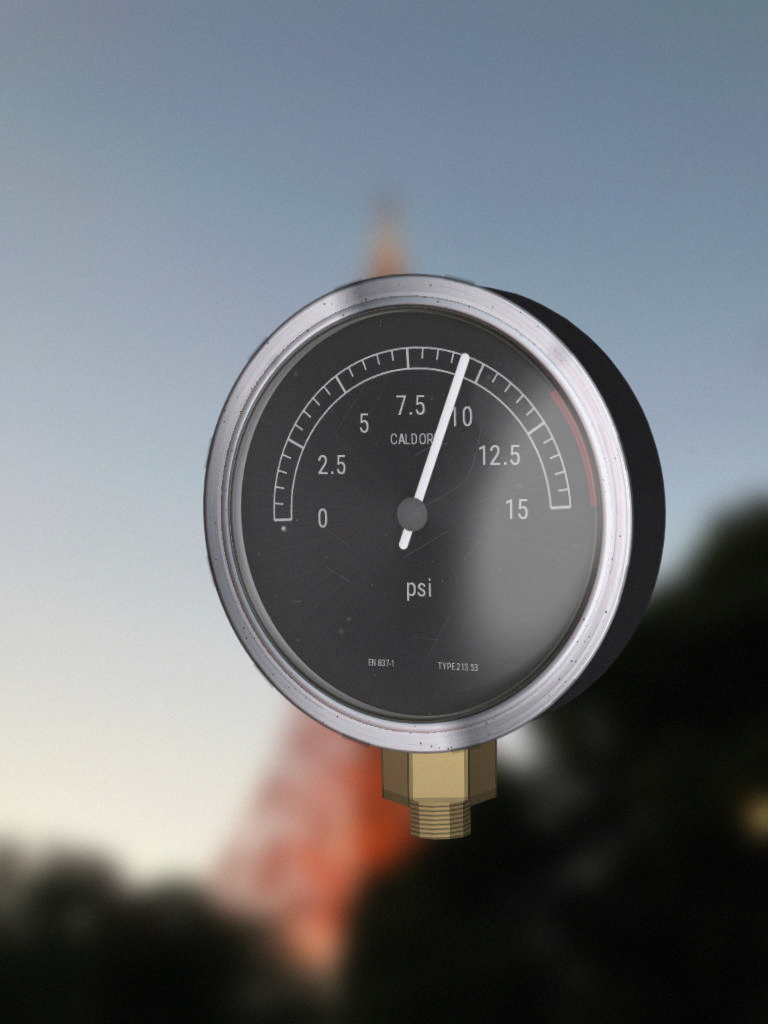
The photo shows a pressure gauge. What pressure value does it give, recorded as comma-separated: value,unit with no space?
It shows 9.5,psi
